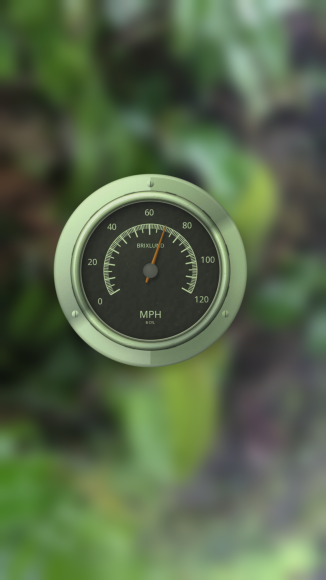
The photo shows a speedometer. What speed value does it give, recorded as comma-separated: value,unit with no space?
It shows 70,mph
